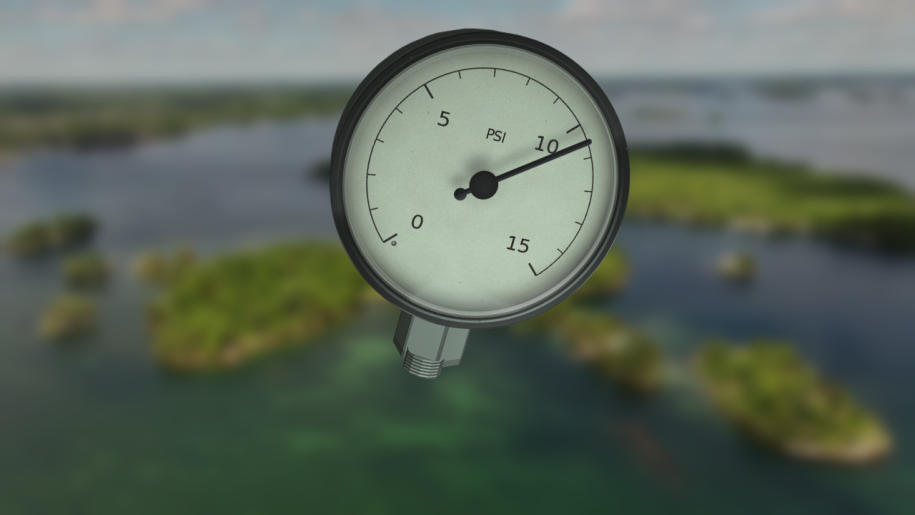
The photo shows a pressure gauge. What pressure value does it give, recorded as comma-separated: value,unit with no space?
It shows 10.5,psi
